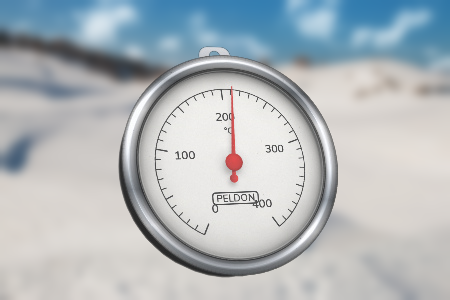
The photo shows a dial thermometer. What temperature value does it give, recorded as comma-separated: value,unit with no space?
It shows 210,°C
